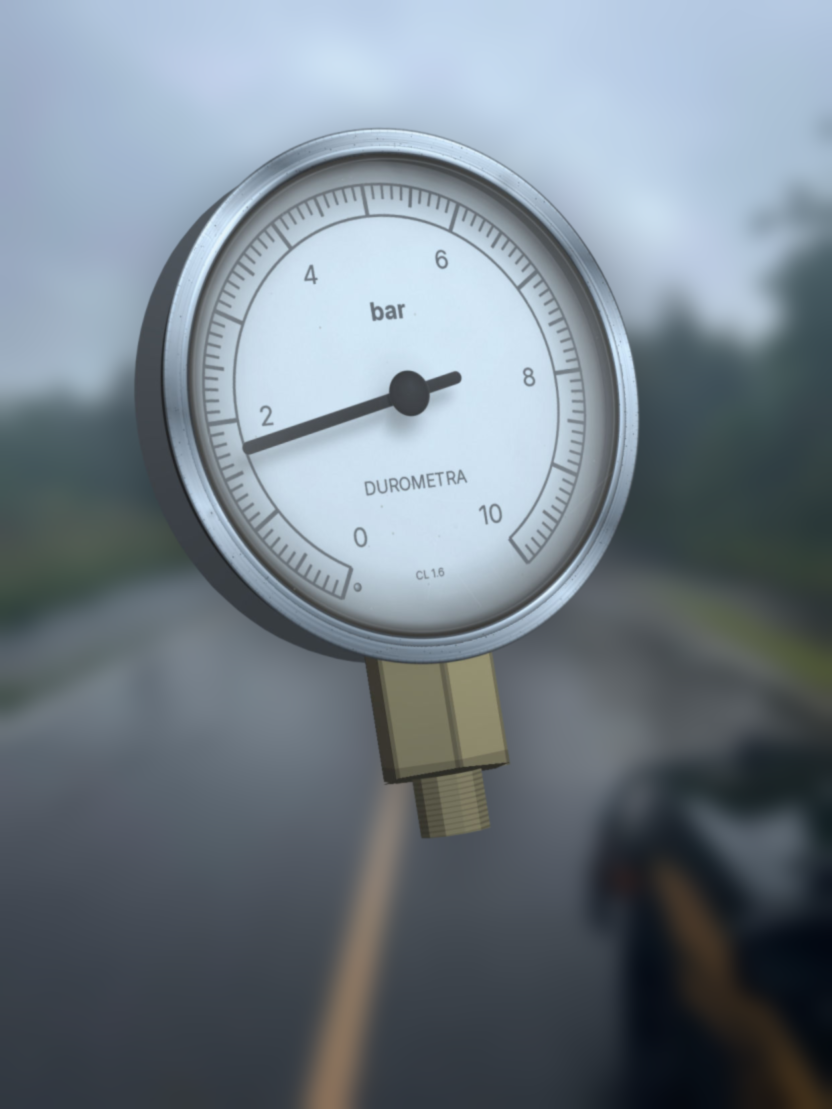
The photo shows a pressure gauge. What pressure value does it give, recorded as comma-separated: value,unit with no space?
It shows 1.7,bar
